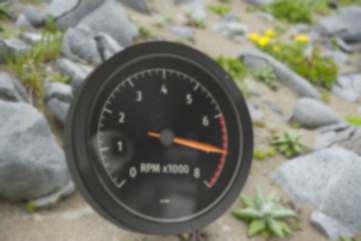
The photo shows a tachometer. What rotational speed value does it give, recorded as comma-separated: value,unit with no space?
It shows 7000,rpm
